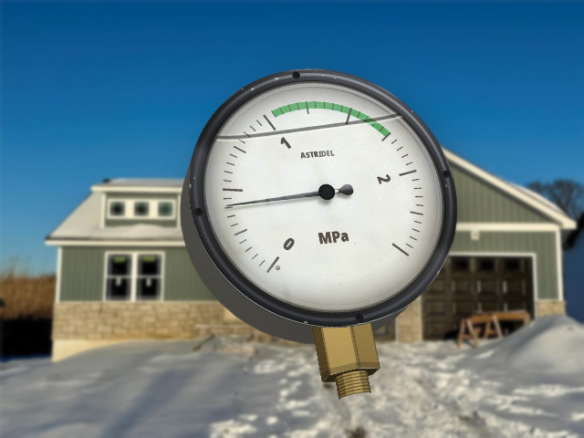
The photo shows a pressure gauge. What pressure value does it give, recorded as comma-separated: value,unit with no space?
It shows 0.4,MPa
